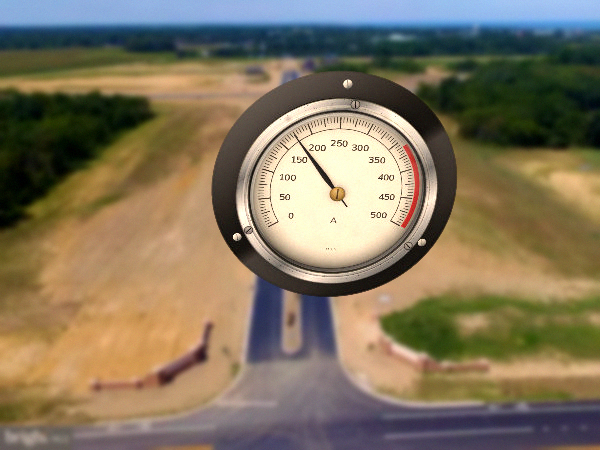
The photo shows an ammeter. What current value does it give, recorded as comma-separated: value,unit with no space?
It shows 175,A
